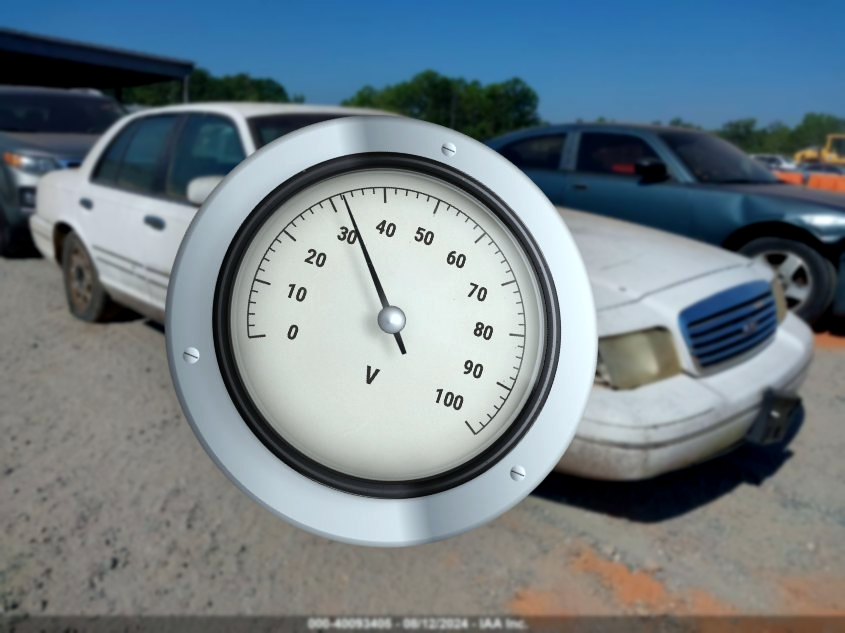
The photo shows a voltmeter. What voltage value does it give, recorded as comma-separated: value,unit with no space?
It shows 32,V
